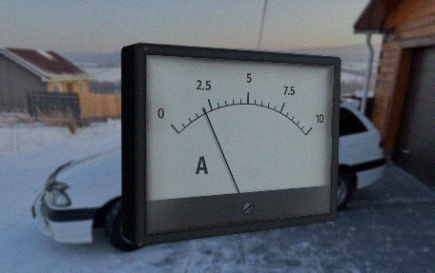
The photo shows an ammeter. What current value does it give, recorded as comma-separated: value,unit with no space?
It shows 2,A
